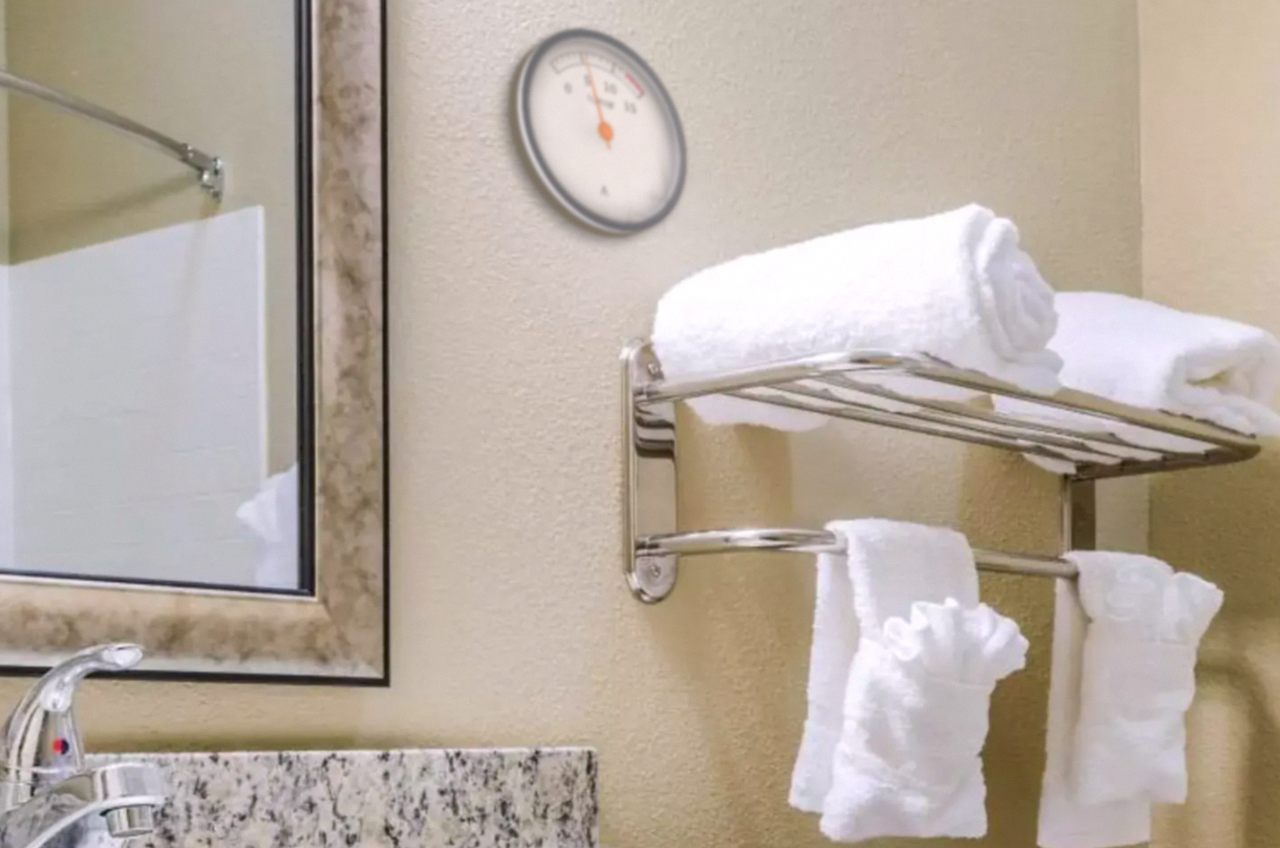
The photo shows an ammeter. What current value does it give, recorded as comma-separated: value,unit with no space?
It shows 5,A
